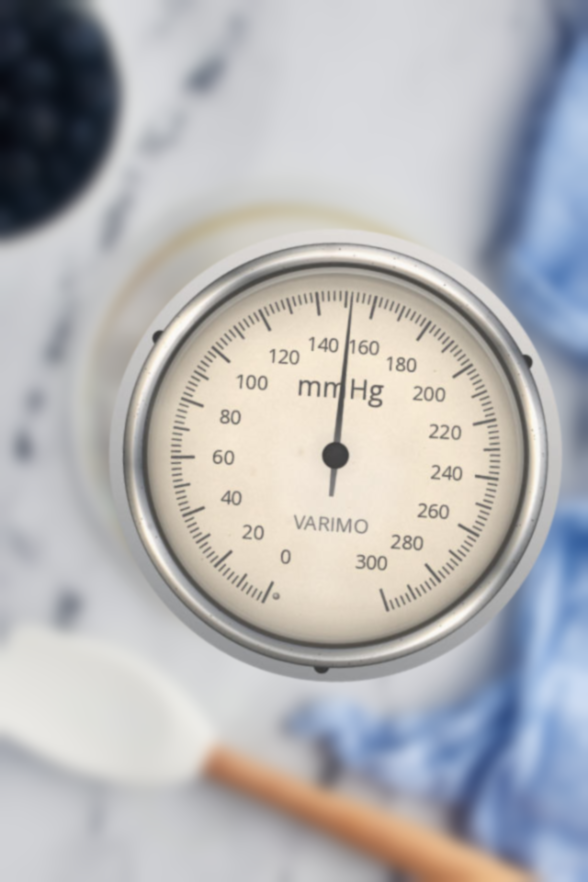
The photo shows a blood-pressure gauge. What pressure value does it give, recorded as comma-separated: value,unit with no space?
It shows 152,mmHg
